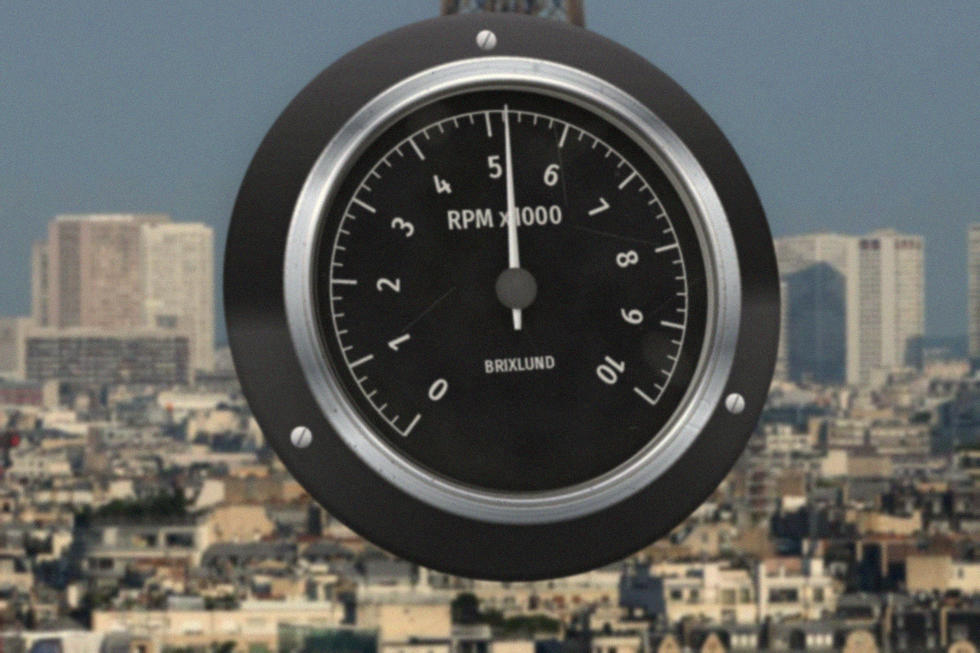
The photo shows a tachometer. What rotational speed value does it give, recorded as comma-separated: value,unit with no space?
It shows 5200,rpm
